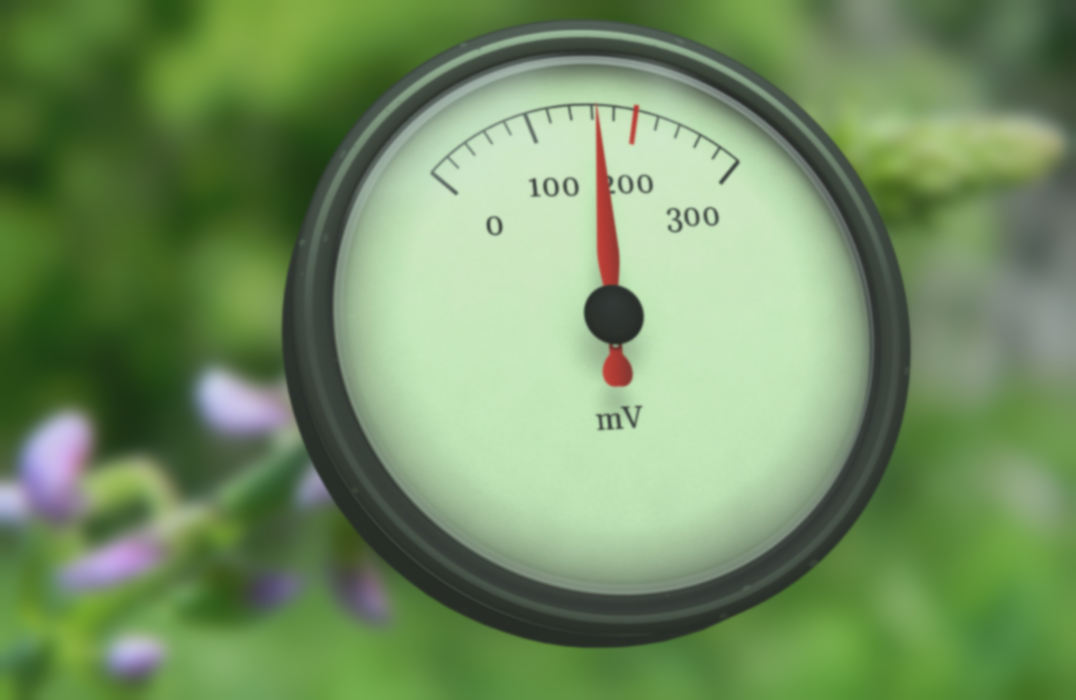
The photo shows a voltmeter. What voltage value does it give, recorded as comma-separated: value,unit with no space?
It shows 160,mV
